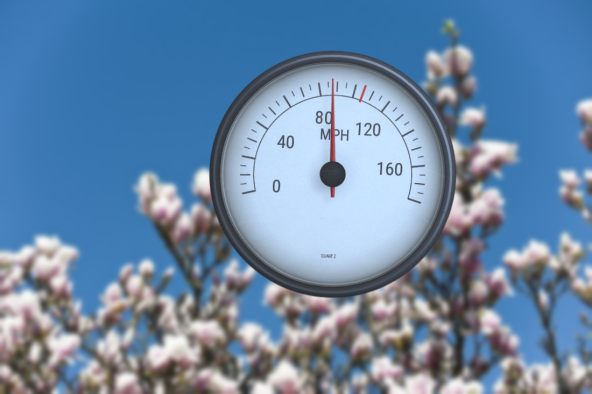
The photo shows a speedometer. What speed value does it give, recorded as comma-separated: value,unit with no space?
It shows 87.5,mph
